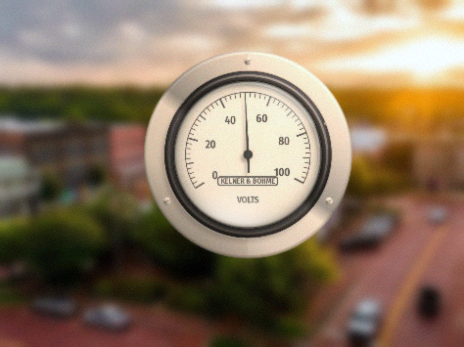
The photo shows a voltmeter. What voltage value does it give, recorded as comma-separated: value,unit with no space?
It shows 50,V
